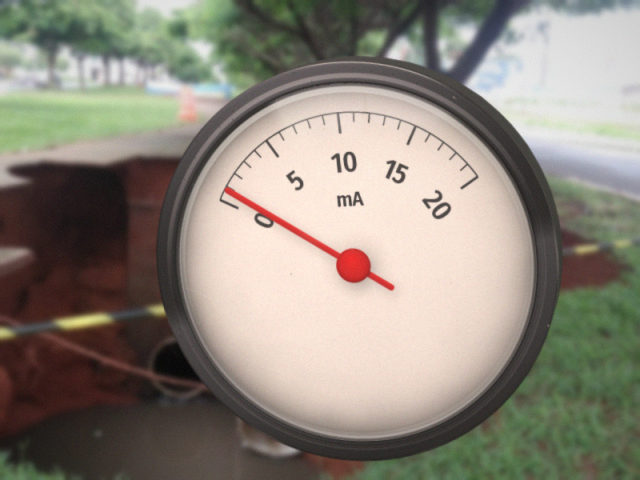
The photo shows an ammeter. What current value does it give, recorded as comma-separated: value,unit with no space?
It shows 1,mA
